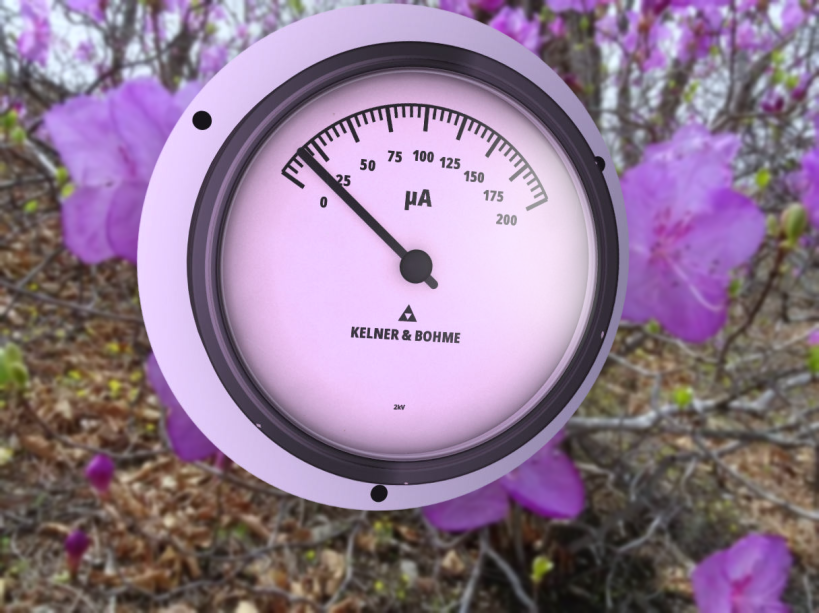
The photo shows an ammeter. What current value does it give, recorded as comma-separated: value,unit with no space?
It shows 15,µA
